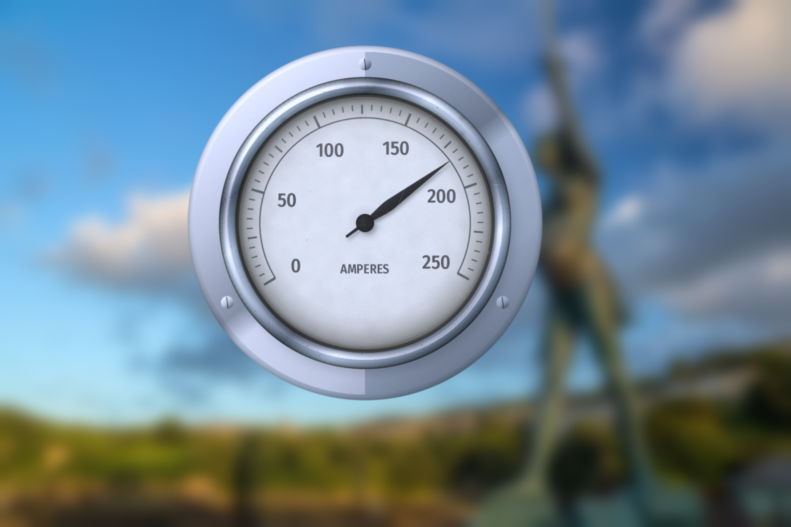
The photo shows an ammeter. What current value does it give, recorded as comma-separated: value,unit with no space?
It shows 182.5,A
